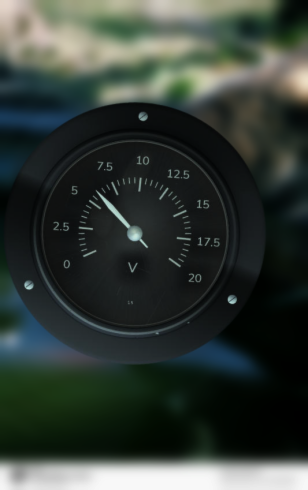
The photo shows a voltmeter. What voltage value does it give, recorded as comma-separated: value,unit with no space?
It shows 6,V
